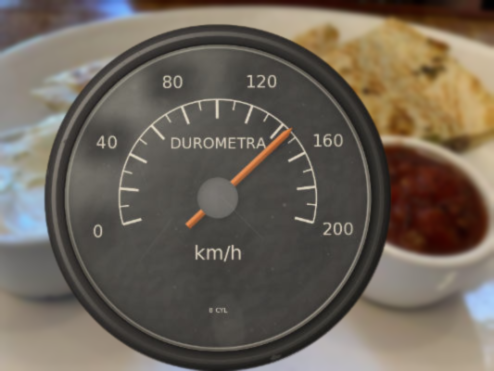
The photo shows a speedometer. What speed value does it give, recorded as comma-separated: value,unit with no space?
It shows 145,km/h
